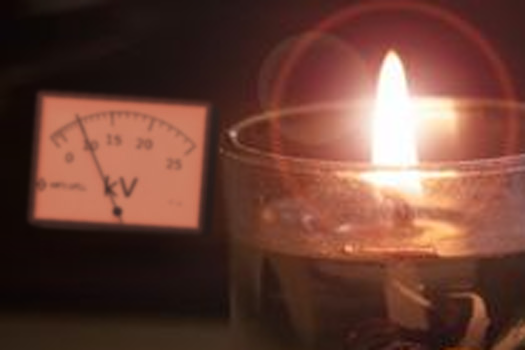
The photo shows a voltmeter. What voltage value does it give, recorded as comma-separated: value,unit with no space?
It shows 10,kV
